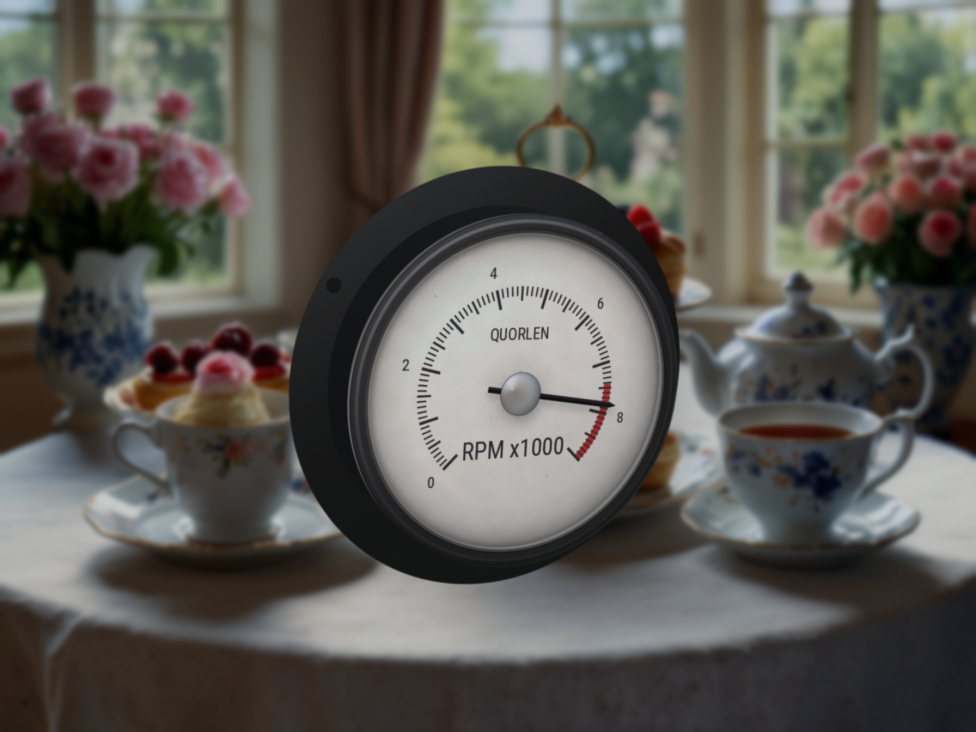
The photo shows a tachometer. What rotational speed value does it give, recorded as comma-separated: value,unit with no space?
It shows 7800,rpm
